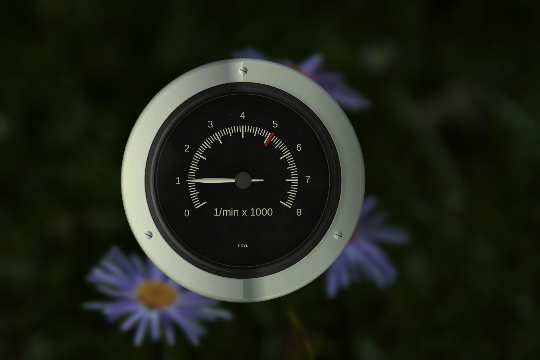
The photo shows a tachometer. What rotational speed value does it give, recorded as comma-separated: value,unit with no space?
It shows 1000,rpm
